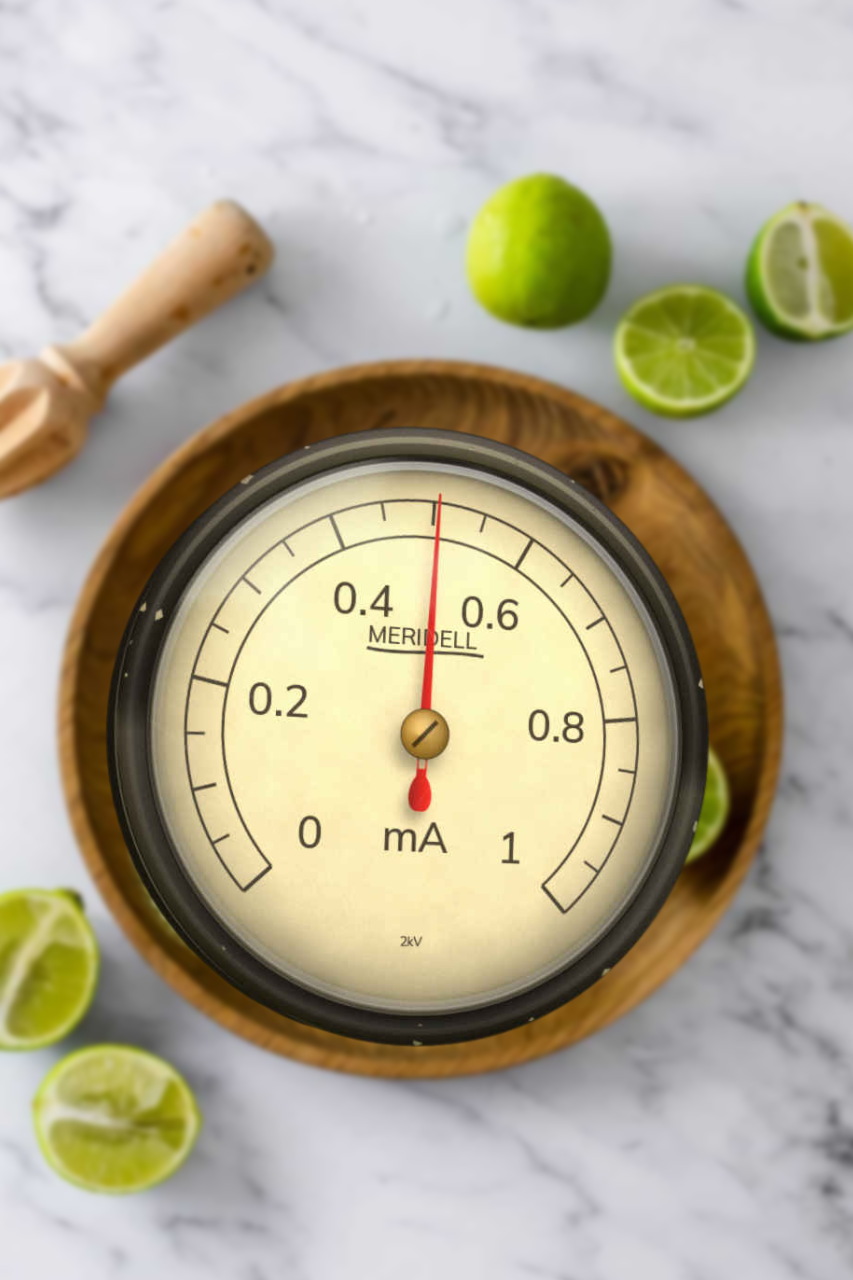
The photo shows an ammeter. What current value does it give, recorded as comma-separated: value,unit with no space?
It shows 0.5,mA
